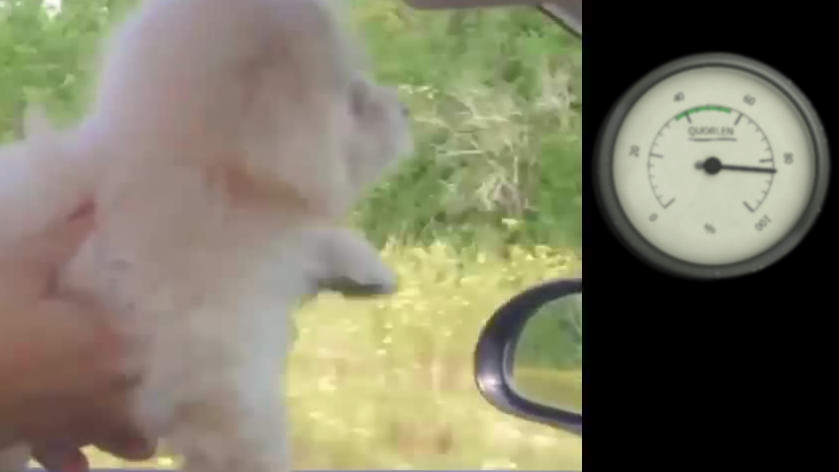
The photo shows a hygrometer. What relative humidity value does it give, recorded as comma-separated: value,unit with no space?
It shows 84,%
